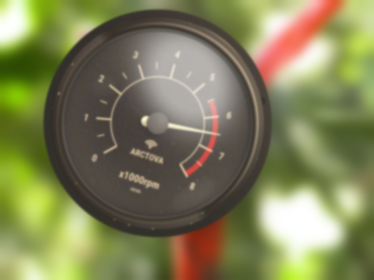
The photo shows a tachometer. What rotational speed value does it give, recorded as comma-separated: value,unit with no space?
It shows 6500,rpm
